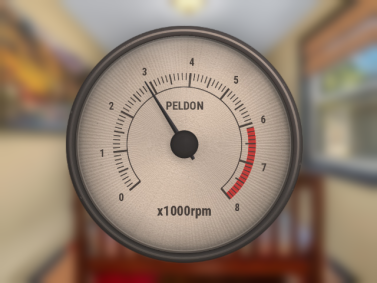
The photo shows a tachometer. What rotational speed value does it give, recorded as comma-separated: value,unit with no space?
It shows 2900,rpm
